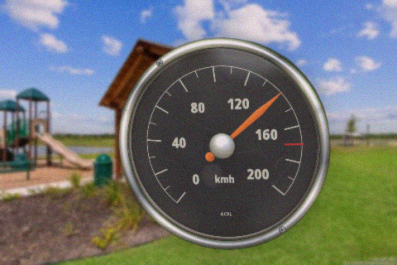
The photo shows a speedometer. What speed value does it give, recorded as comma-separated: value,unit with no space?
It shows 140,km/h
